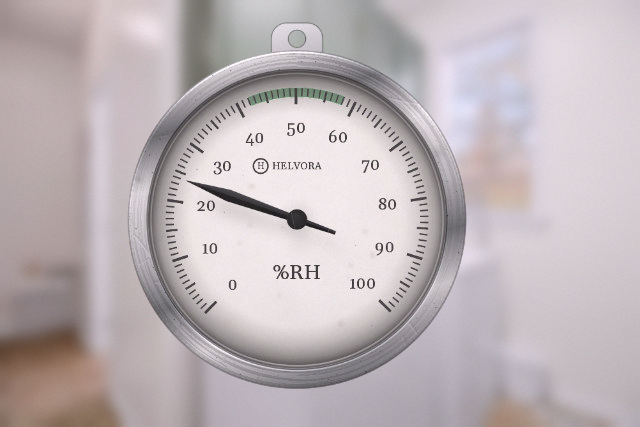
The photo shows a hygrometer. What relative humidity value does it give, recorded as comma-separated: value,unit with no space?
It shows 24,%
